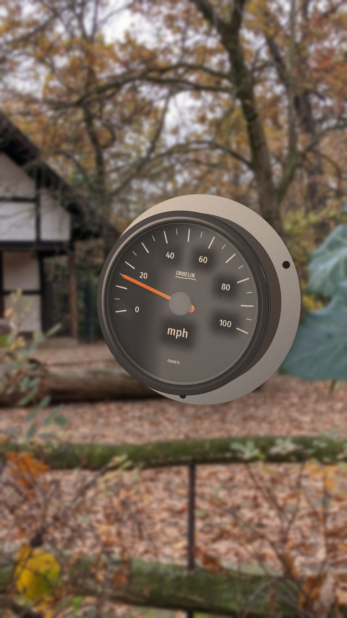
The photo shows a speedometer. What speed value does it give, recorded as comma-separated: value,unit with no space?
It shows 15,mph
